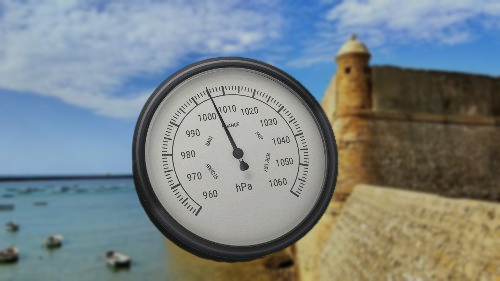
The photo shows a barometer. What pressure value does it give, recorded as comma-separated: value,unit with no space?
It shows 1005,hPa
